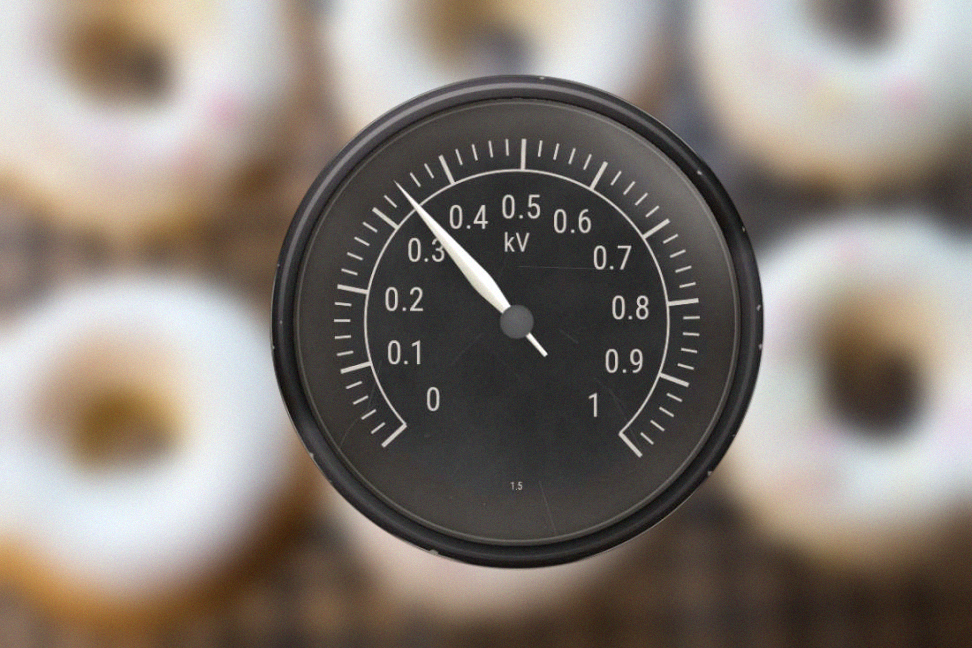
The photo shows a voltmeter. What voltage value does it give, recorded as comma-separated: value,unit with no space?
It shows 0.34,kV
